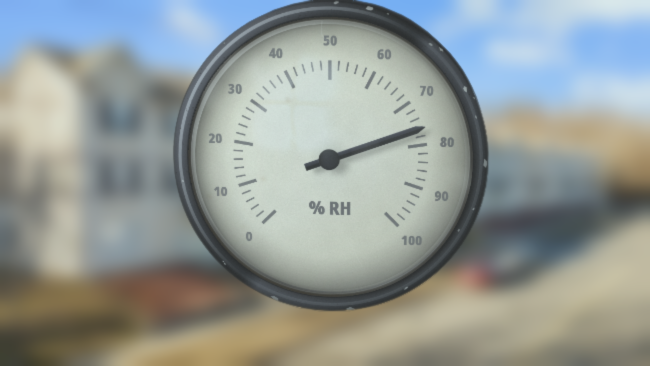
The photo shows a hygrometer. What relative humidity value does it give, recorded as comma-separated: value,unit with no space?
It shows 76,%
